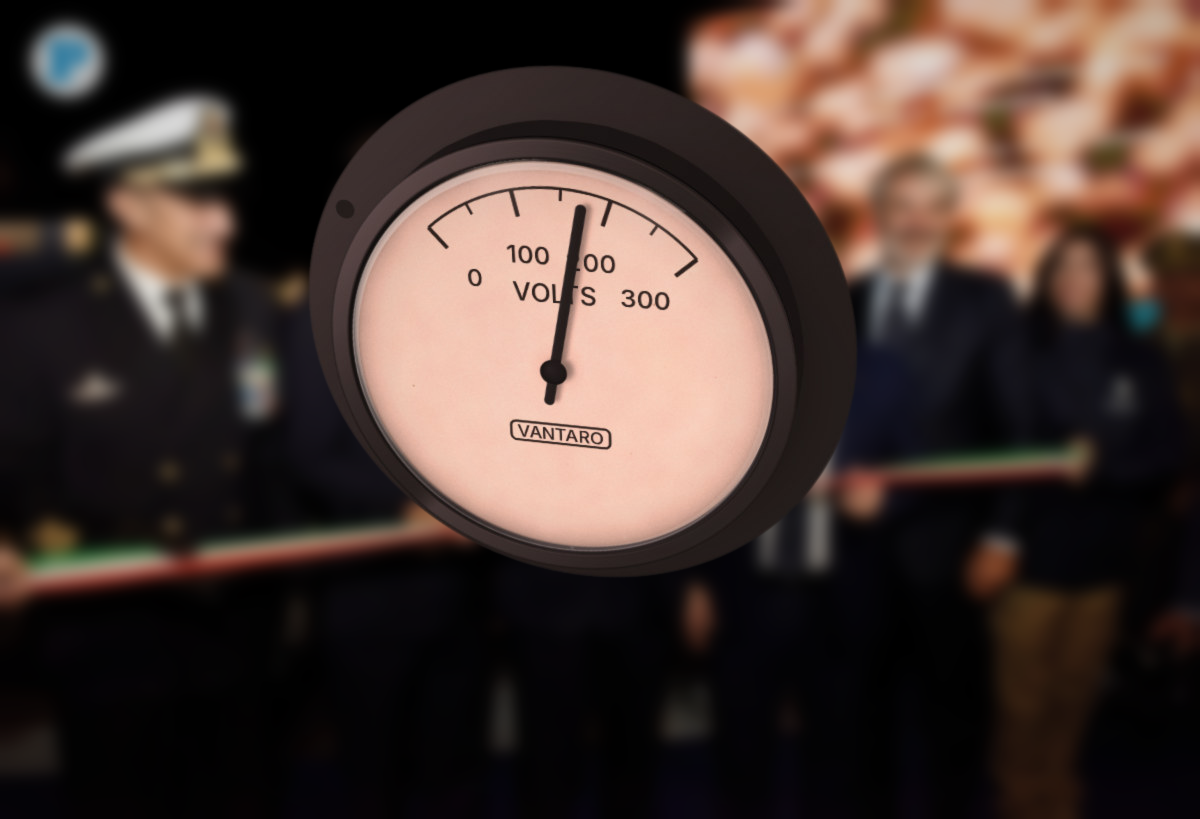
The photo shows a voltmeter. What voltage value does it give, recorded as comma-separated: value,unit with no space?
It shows 175,V
